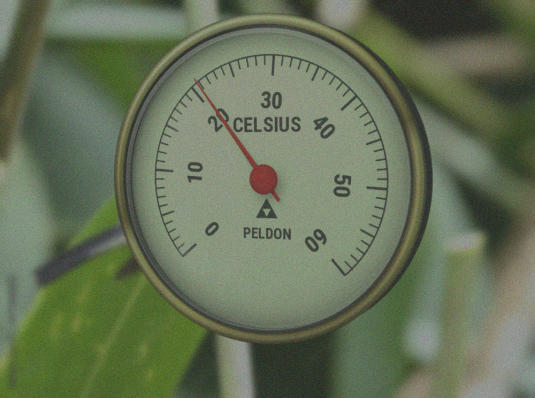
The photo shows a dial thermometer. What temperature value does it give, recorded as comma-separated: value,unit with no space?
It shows 21,°C
